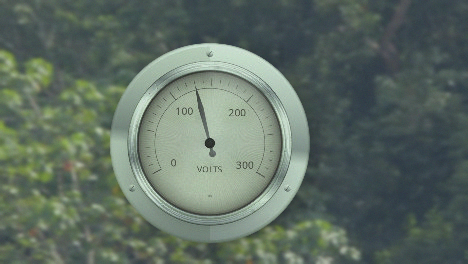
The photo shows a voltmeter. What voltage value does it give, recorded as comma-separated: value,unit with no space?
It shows 130,V
